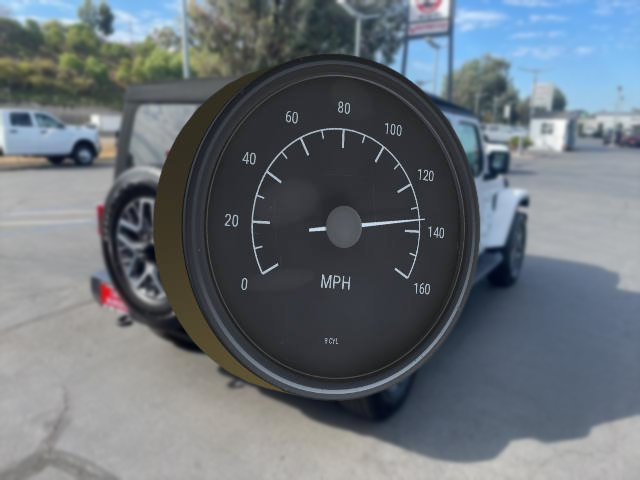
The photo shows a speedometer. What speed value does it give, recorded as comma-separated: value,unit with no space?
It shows 135,mph
